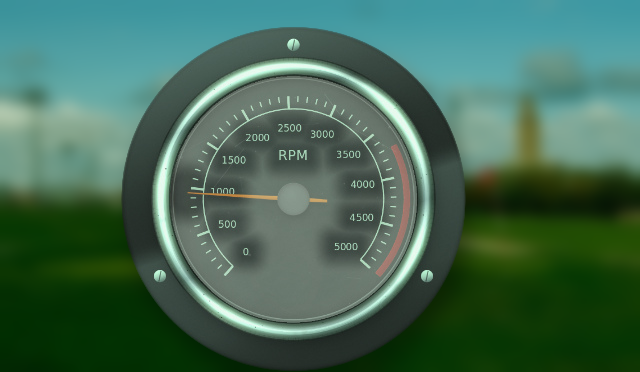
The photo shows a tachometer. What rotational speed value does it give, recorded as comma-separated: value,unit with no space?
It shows 950,rpm
